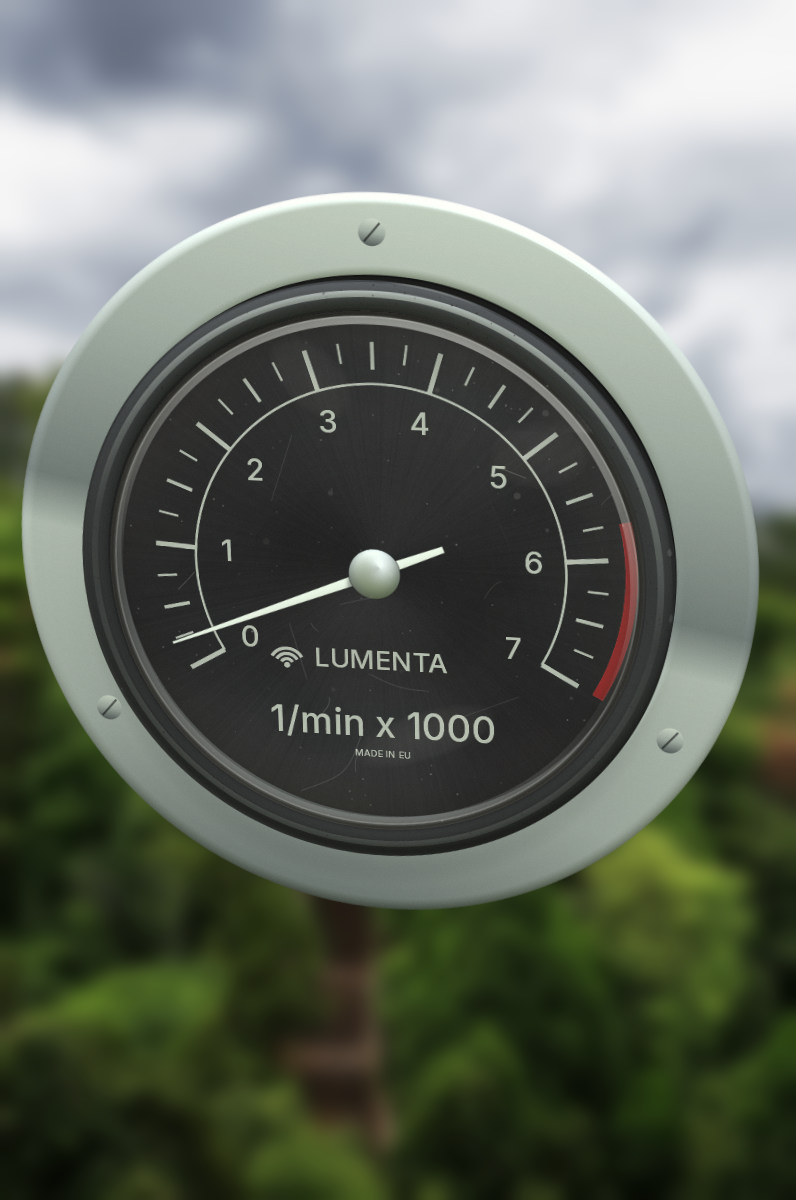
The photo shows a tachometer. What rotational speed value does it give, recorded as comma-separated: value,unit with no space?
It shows 250,rpm
